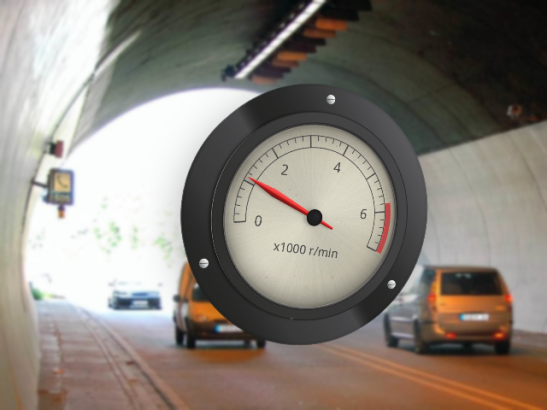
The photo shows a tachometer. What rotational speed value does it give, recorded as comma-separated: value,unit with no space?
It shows 1100,rpm
